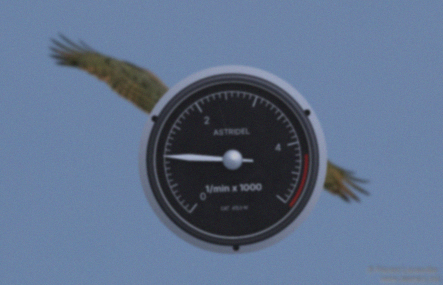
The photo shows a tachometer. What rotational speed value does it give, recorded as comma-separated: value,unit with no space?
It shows 1000,rpm
